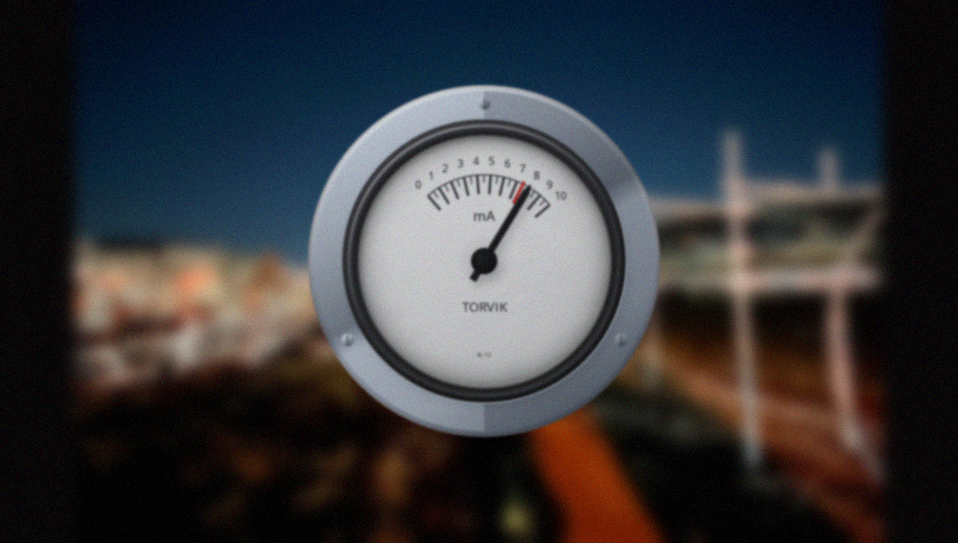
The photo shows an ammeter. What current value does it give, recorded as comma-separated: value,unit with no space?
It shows 8,mA
